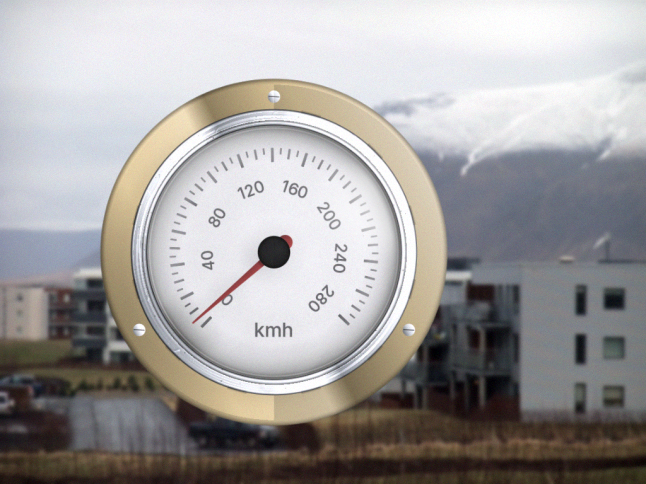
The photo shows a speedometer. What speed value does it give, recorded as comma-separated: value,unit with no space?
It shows 5,km/h
